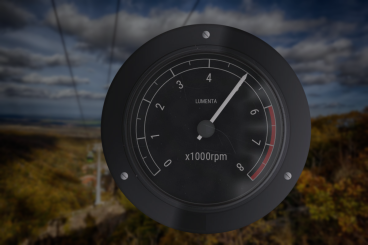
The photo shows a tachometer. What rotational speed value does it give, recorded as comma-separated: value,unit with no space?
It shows 5000,rpm
